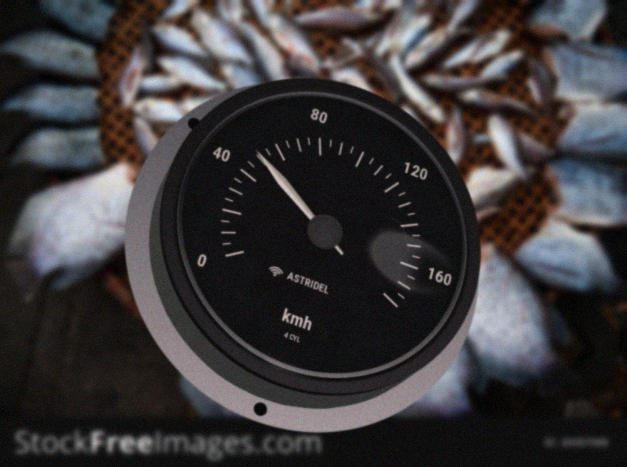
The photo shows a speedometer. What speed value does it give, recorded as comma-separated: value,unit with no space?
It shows 50,km/h
